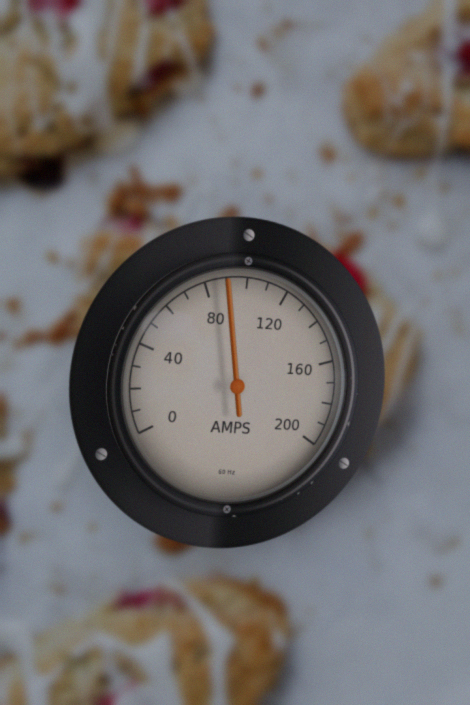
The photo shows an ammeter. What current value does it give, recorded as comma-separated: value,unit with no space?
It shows 90,A
